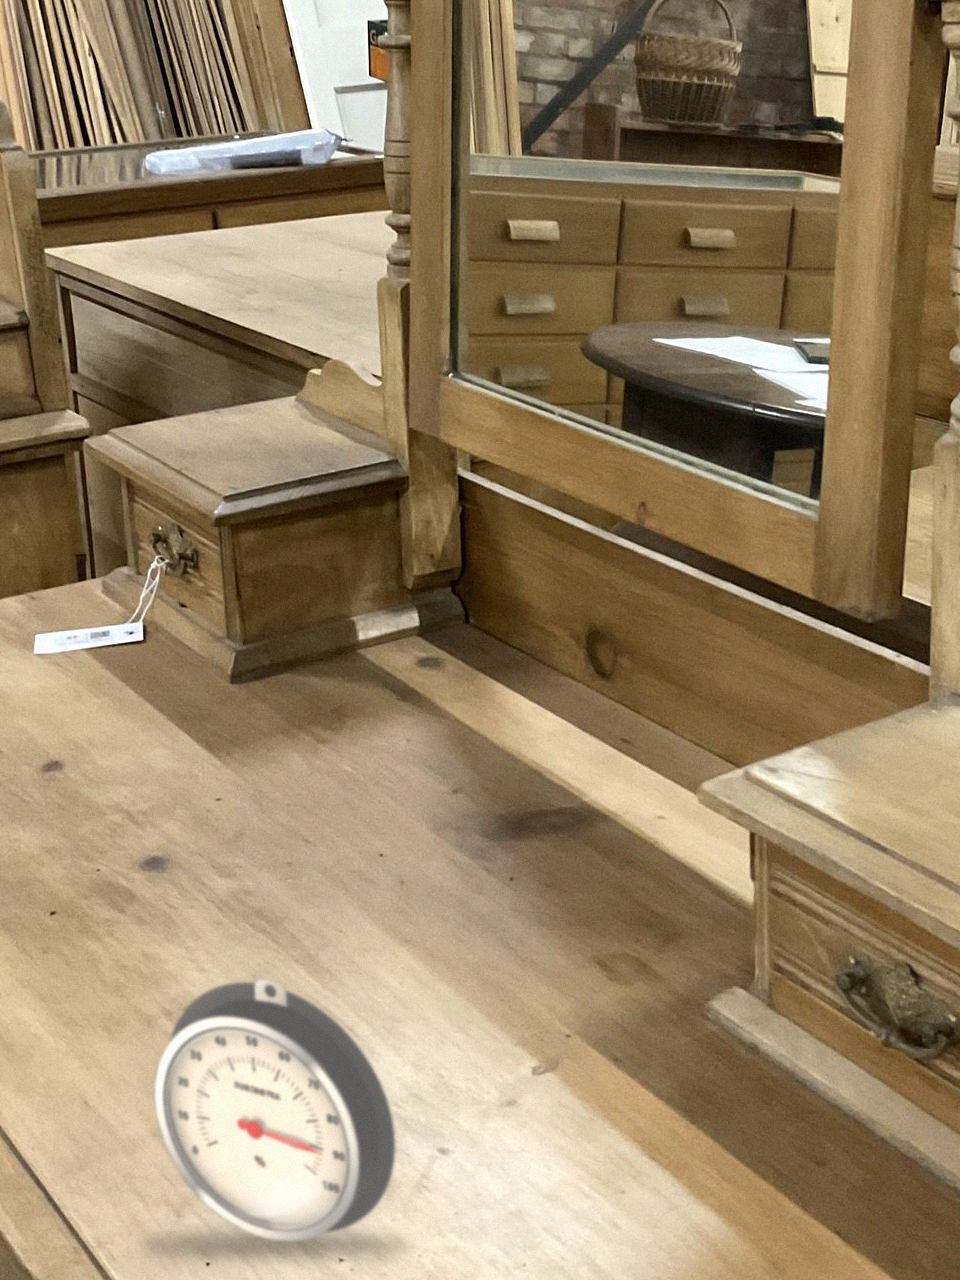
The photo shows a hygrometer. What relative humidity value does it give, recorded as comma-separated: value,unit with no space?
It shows 90,%
